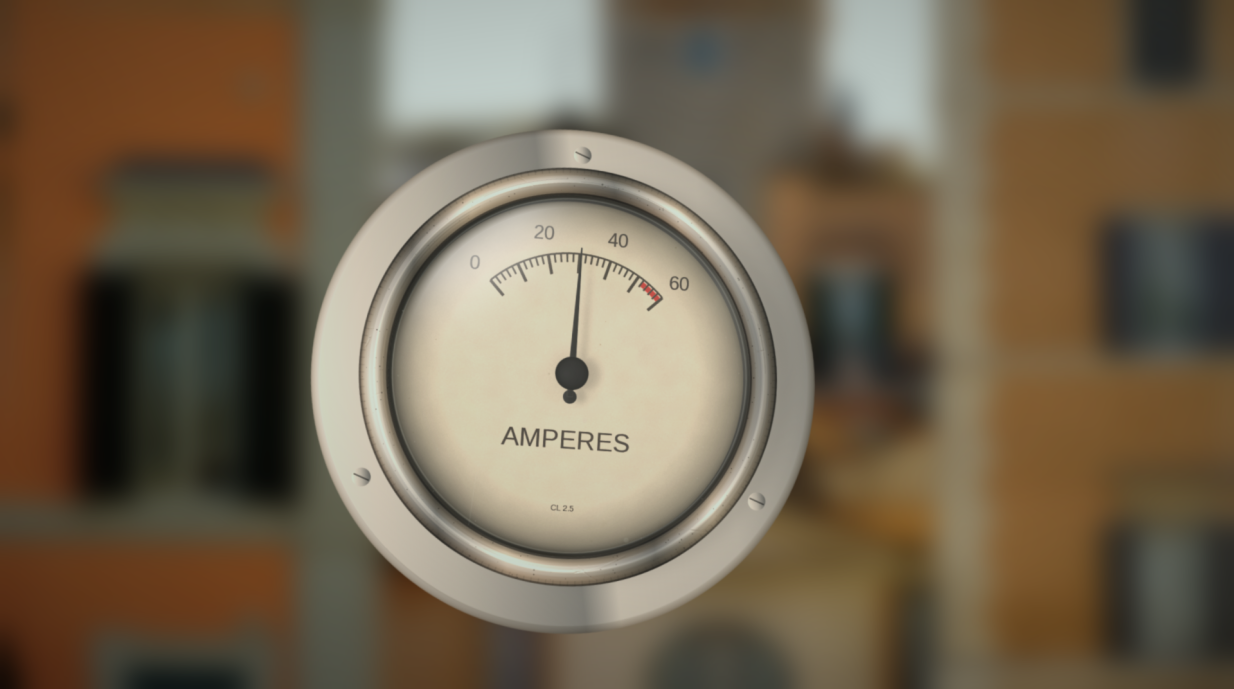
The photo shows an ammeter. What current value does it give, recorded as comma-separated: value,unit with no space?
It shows 30,A
